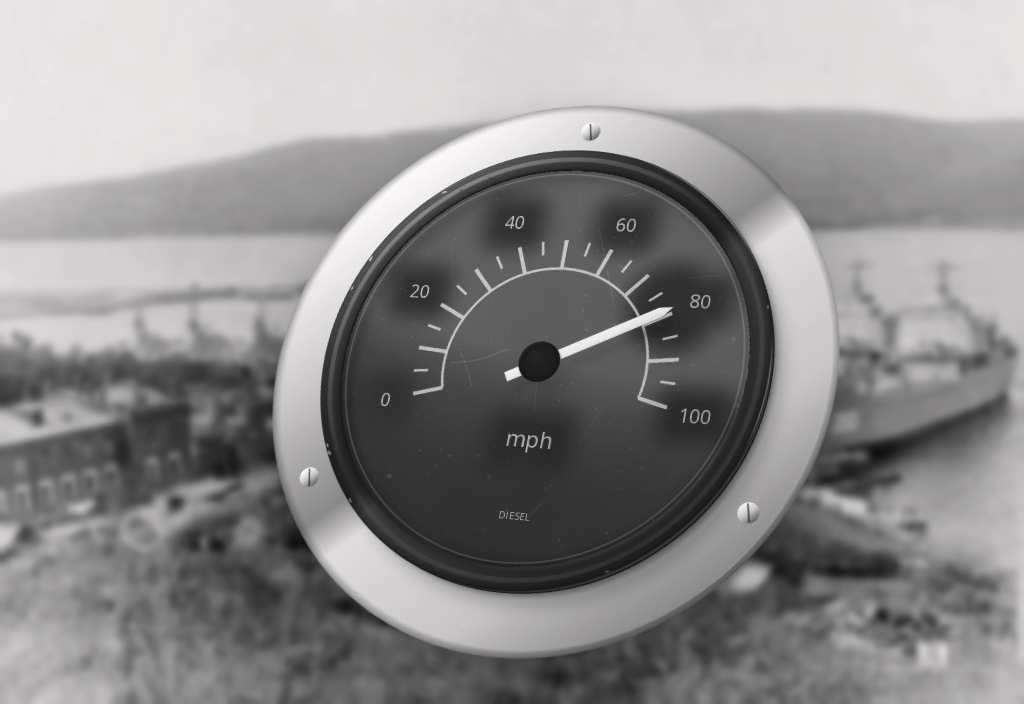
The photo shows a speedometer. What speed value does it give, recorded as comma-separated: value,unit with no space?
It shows 80,mph
